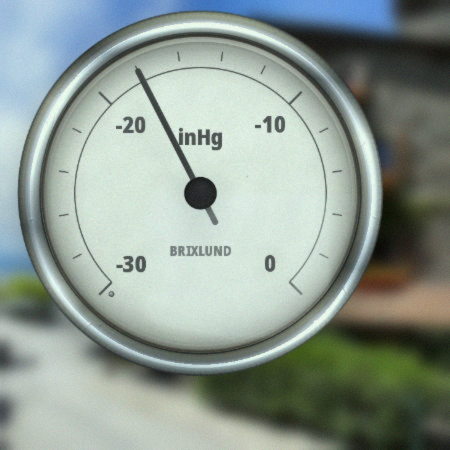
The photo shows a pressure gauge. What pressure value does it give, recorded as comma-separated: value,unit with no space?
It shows -18,inHg
